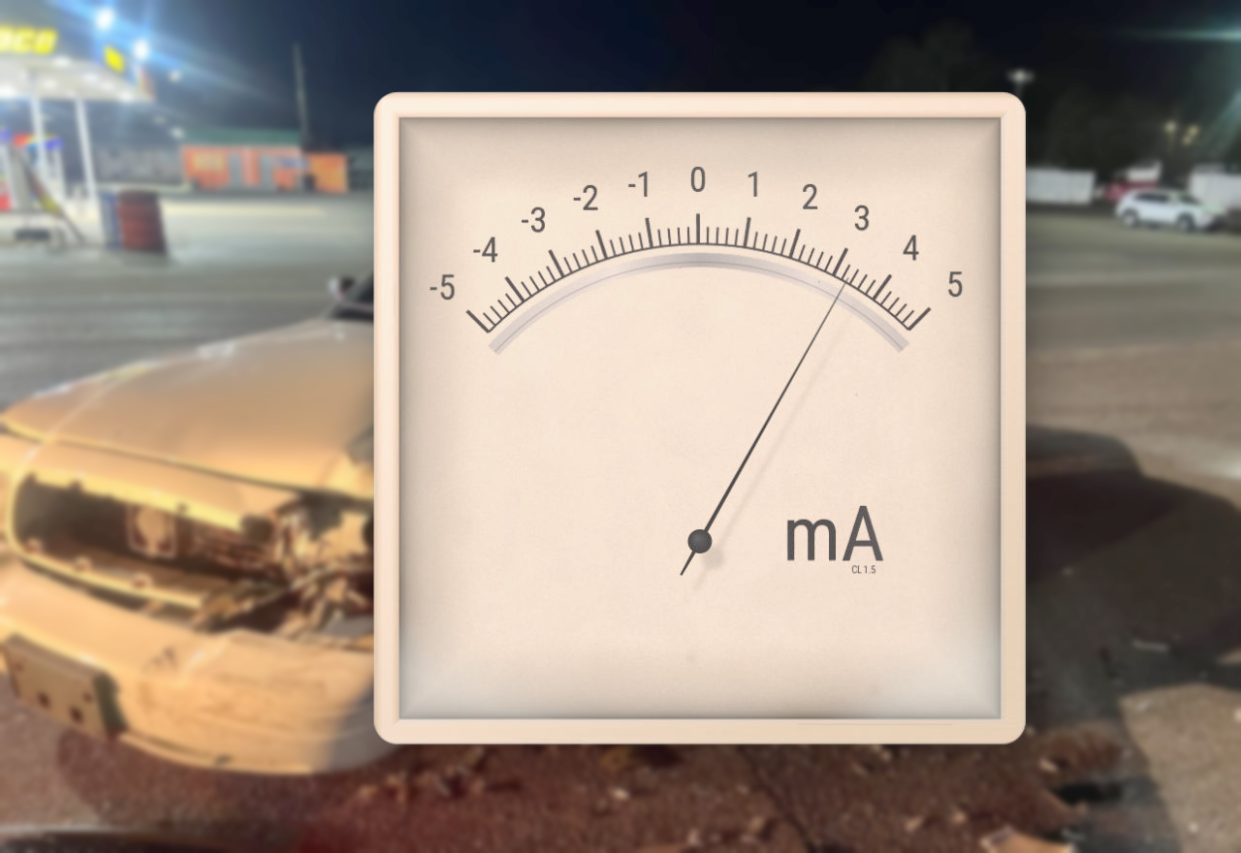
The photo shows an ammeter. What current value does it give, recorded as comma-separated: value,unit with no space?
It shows 3.3,mA
